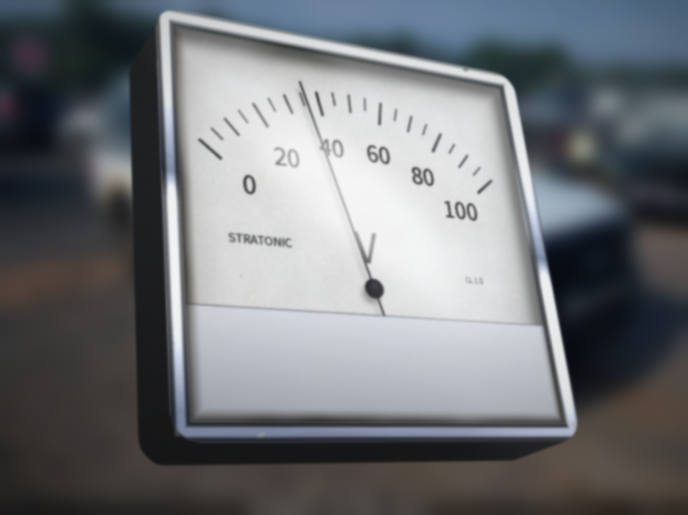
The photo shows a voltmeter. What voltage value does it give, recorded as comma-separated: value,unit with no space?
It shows 35,V
